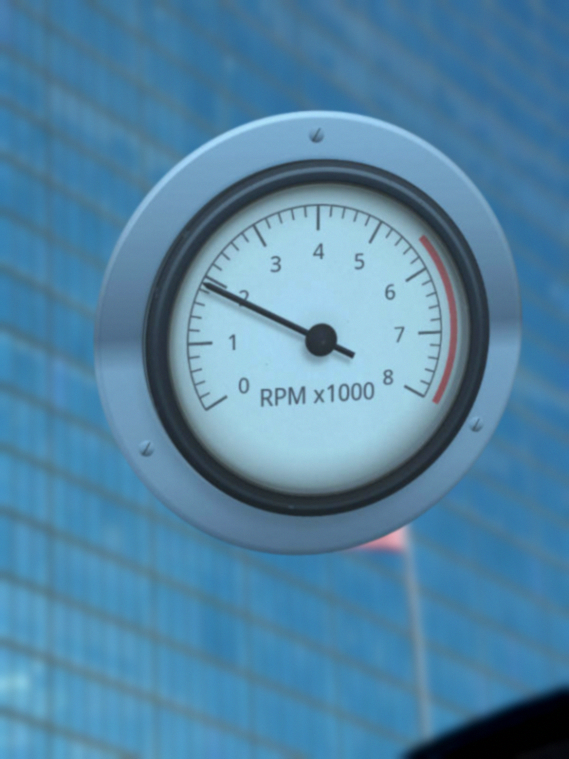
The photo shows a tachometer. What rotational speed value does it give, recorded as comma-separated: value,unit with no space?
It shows 1900,rpm
